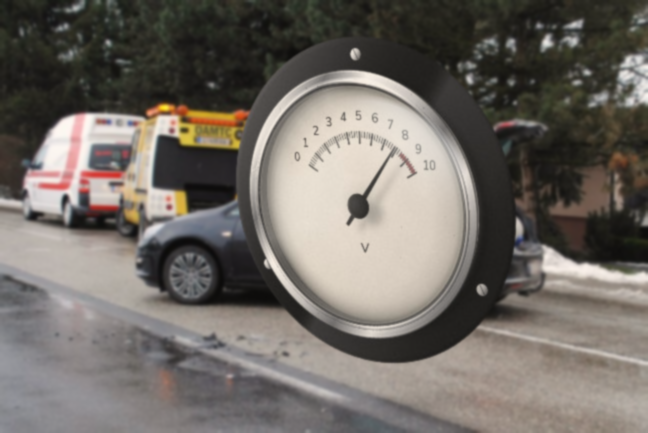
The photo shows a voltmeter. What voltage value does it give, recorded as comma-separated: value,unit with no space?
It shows 8,V
